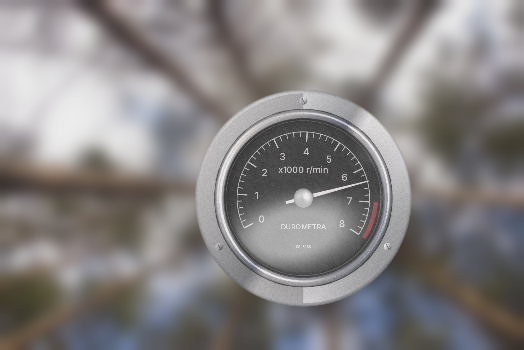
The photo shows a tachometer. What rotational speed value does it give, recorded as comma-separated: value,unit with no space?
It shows 6400,rpm
